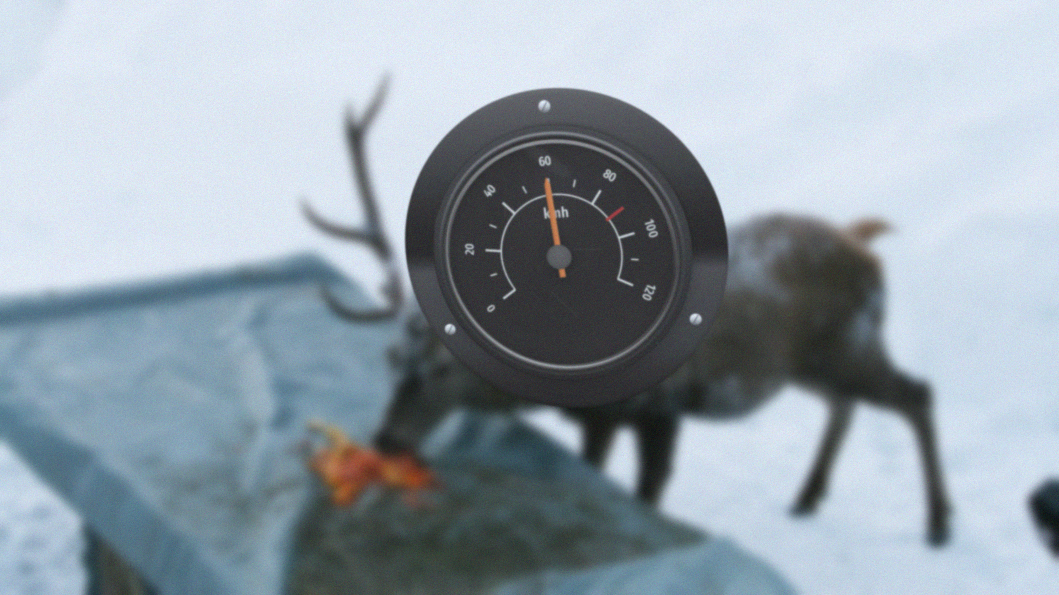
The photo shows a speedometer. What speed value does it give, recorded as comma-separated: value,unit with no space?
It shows 60,km/h
